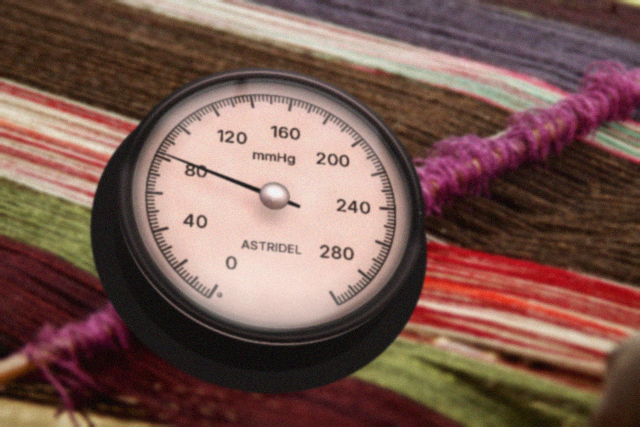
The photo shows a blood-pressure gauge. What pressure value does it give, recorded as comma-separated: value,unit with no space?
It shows 80,mmHg
